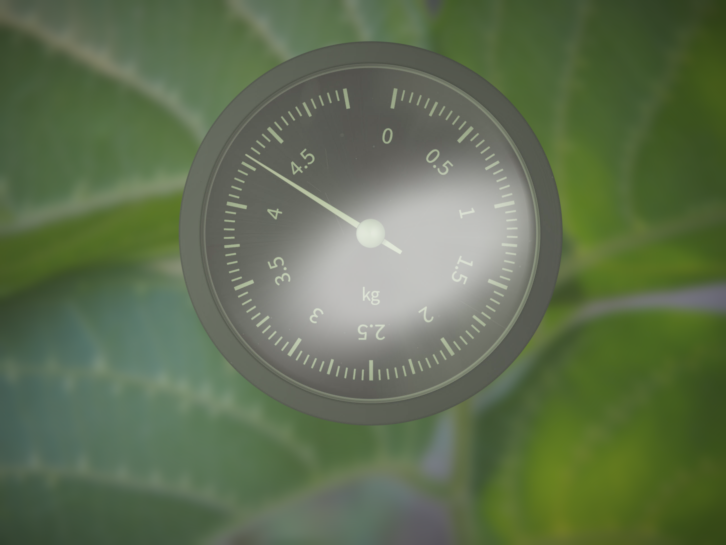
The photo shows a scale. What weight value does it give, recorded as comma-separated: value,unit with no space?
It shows 4.3,kg
